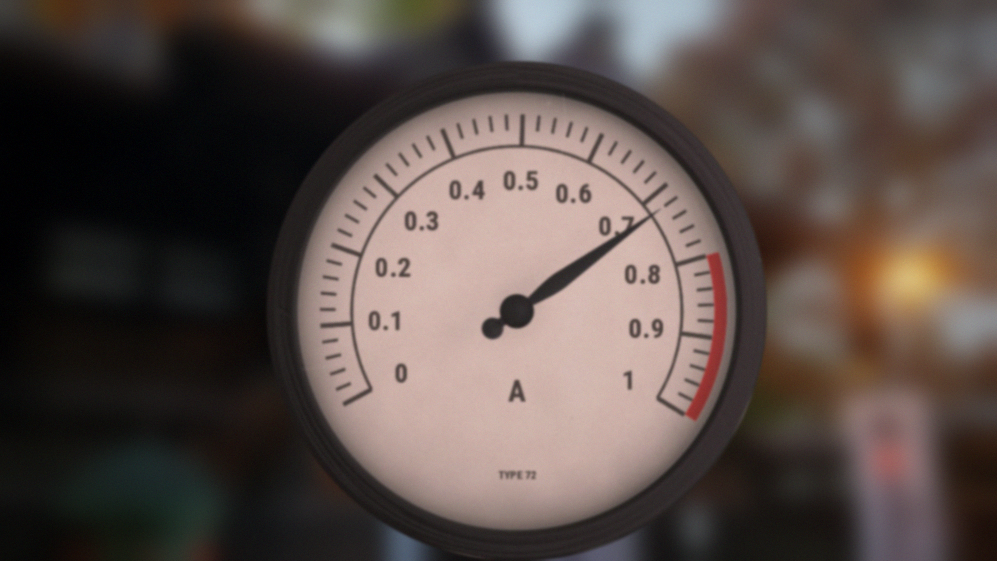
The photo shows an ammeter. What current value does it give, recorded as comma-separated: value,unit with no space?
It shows 0.72,A
